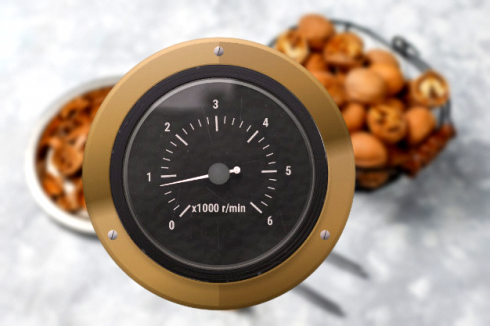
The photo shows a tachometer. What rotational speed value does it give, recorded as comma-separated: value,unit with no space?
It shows 800,rpm
